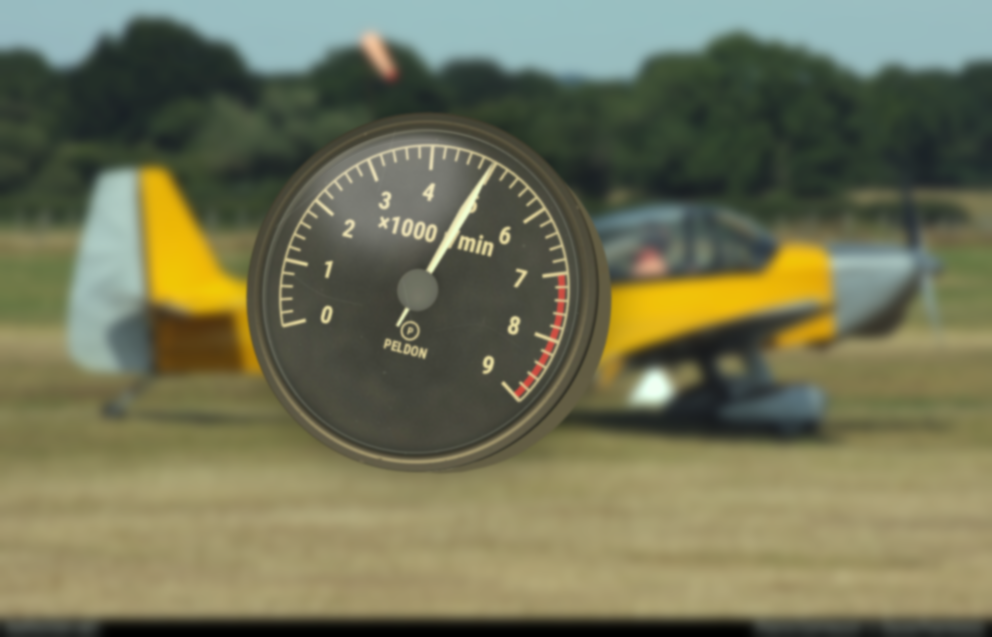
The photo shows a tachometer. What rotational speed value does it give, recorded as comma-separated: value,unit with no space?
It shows 5000,rpm
